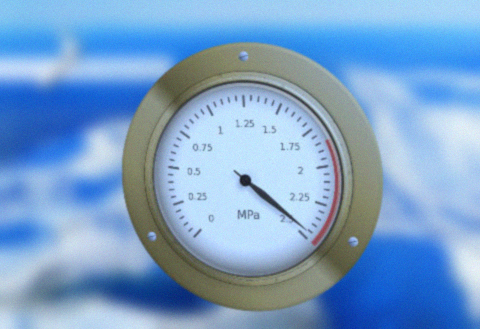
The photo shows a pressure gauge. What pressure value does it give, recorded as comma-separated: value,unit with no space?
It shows 2.45,MPa
